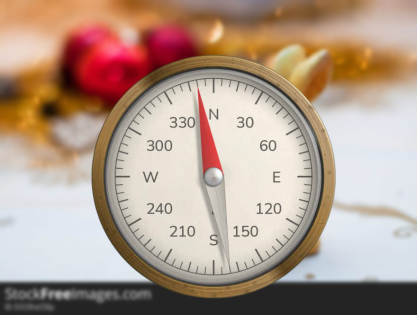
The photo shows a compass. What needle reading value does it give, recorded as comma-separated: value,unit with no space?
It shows 350,°
